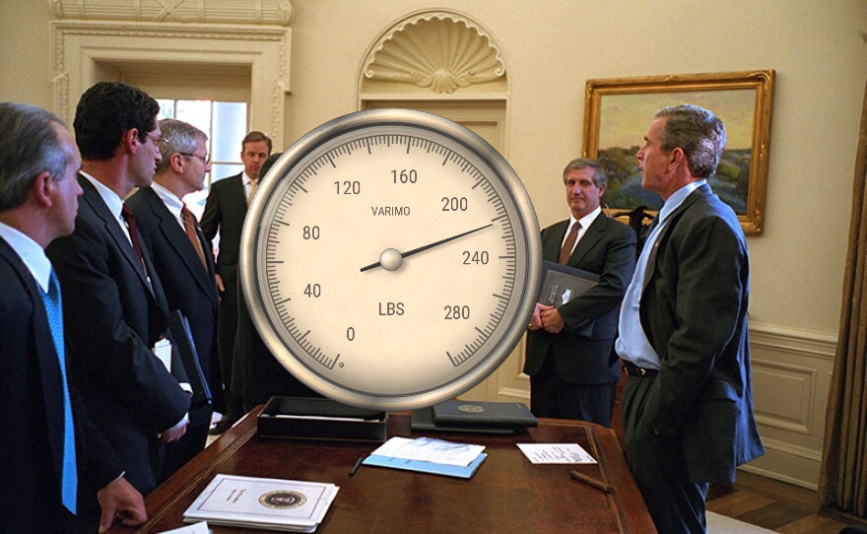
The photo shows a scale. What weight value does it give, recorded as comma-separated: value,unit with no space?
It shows 222,lb
